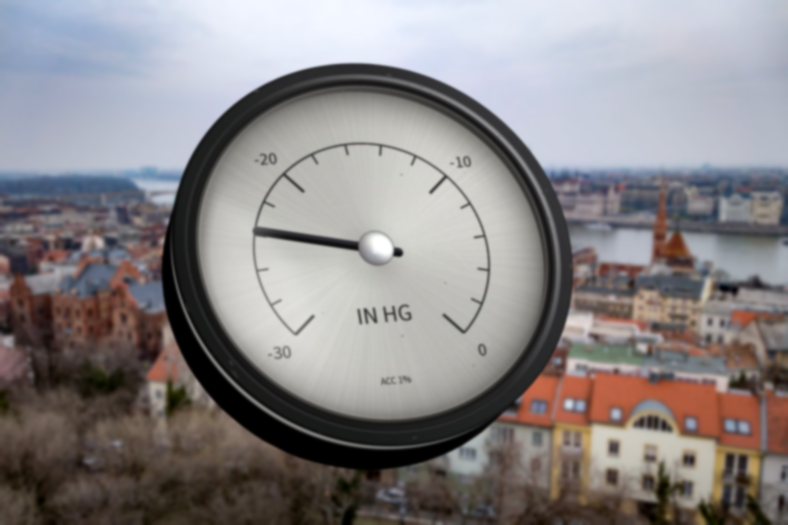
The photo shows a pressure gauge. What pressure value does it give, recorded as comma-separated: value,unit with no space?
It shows -24,inHg
